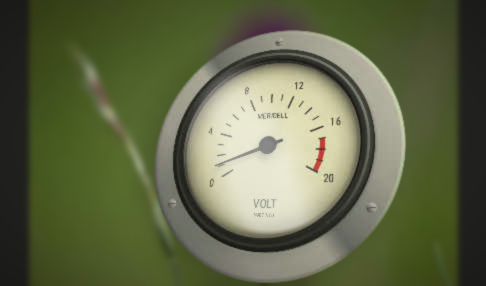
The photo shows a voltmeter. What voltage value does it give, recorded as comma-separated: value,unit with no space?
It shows 1,V
